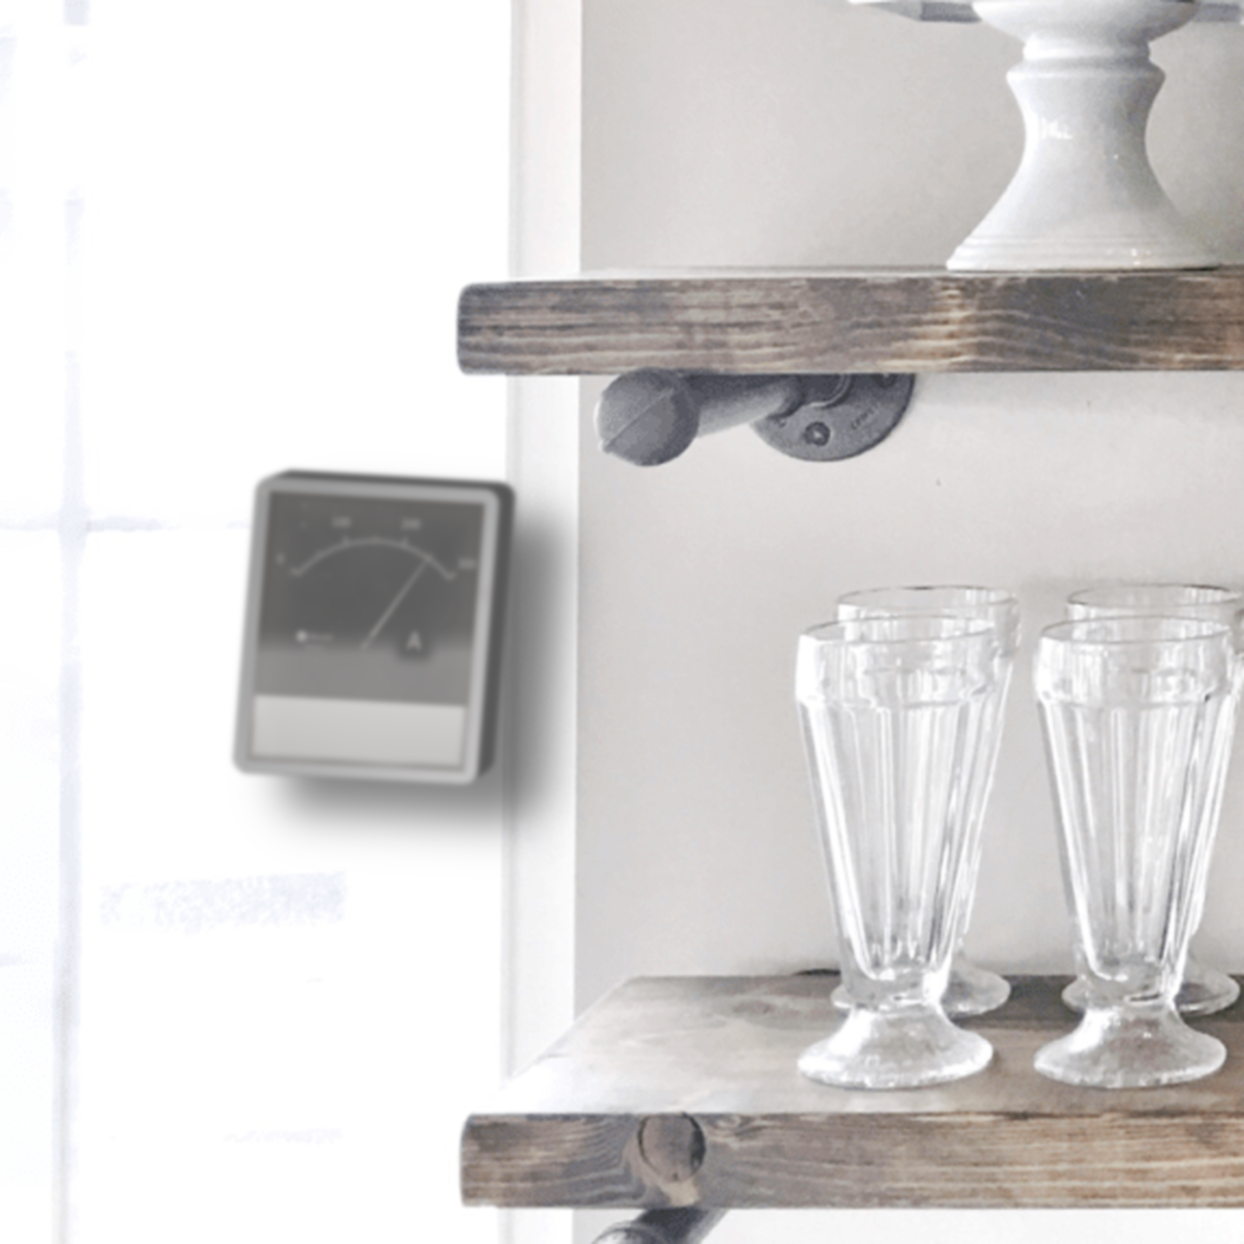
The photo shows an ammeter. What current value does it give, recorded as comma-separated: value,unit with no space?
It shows 250,A
